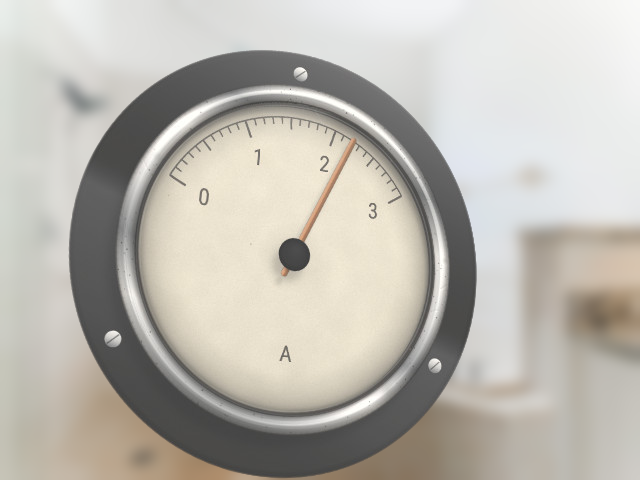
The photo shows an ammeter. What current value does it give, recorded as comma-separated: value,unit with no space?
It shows 2.2,A
